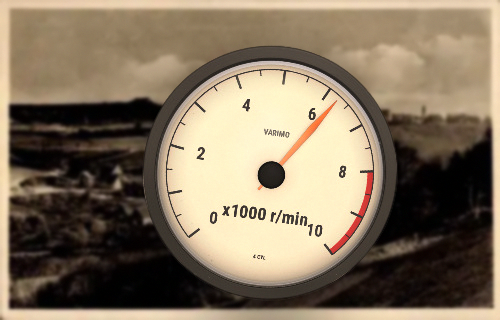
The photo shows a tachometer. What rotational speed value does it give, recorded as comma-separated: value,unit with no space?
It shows 6250,rpm
